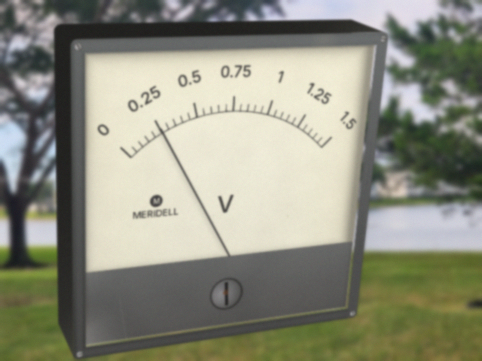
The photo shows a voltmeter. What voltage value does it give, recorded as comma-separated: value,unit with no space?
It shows 0.25,V
